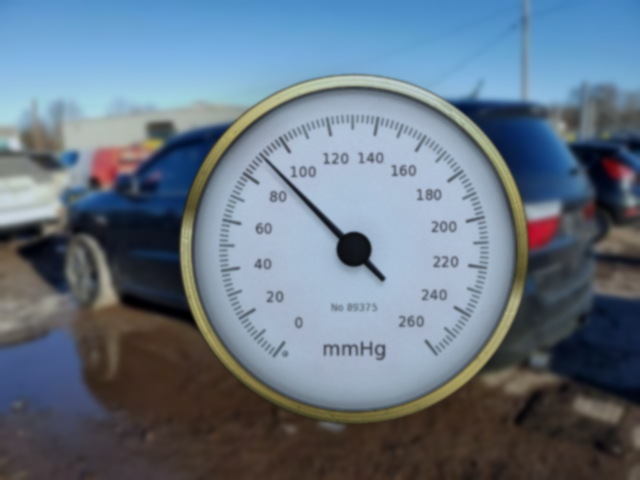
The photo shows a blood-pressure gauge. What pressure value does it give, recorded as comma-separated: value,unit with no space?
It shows 90,mmHg
